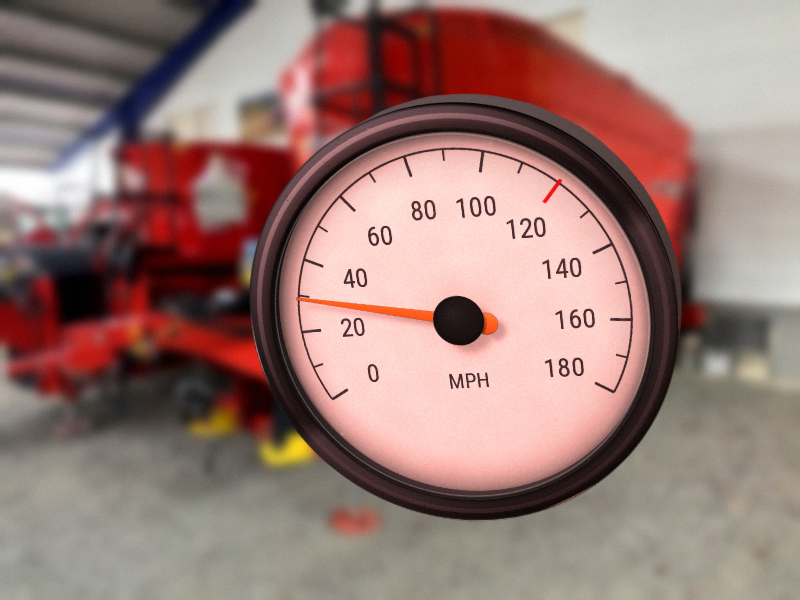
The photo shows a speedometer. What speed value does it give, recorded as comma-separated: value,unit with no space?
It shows 30,mph
